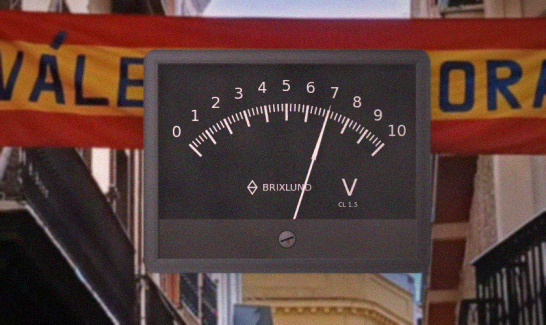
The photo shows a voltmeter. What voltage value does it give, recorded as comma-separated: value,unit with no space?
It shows 7,V
